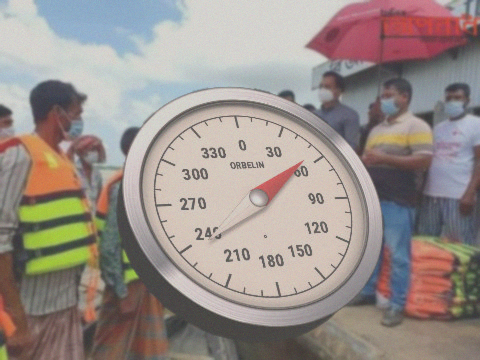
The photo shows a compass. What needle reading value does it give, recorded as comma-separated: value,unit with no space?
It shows 55,°
